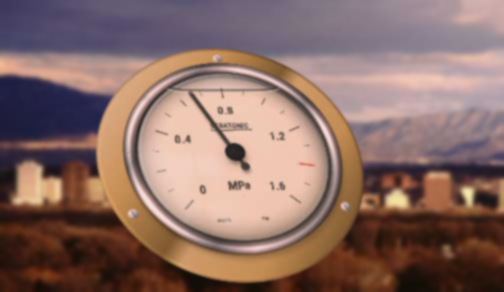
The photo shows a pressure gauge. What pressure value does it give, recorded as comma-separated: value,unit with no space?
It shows 0.65,MPa
